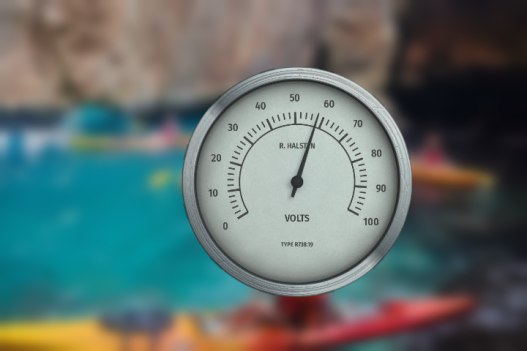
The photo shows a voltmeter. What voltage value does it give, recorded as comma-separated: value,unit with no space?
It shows 58,V
